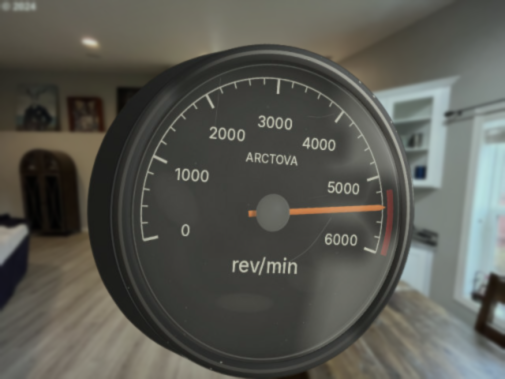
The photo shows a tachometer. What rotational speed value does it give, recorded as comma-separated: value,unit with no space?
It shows 5400,rpm
